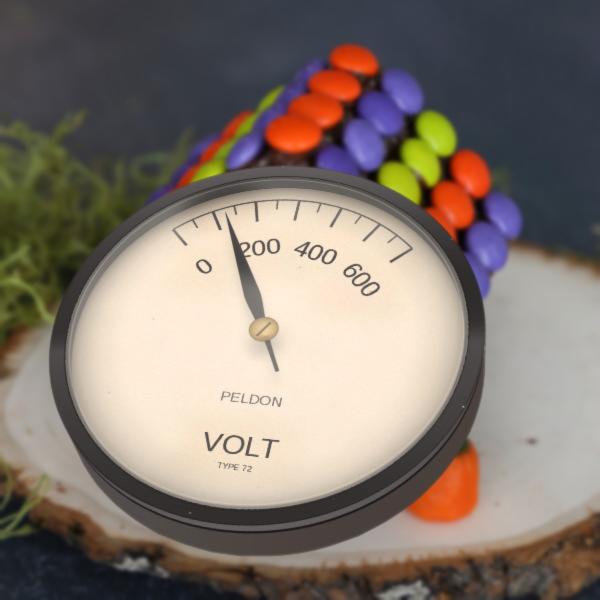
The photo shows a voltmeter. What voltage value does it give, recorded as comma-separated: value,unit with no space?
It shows 125,V
